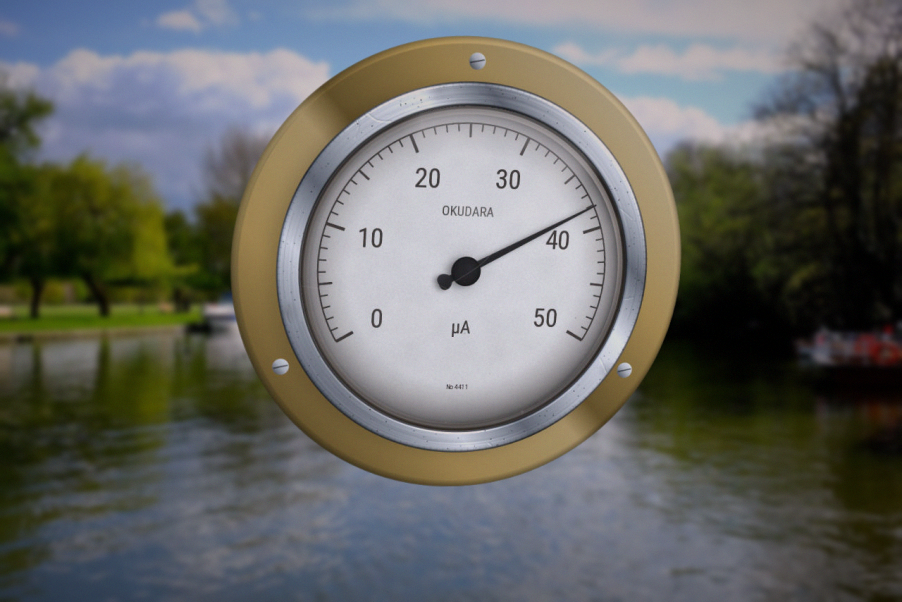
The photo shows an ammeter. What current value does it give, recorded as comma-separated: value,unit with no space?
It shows 38,µA
